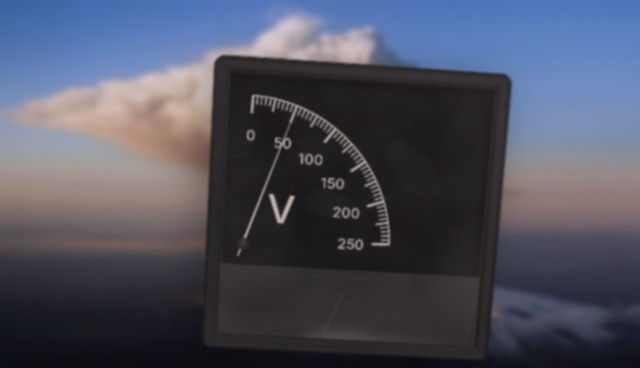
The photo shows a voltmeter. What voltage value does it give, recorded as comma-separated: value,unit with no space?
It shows 50,V
